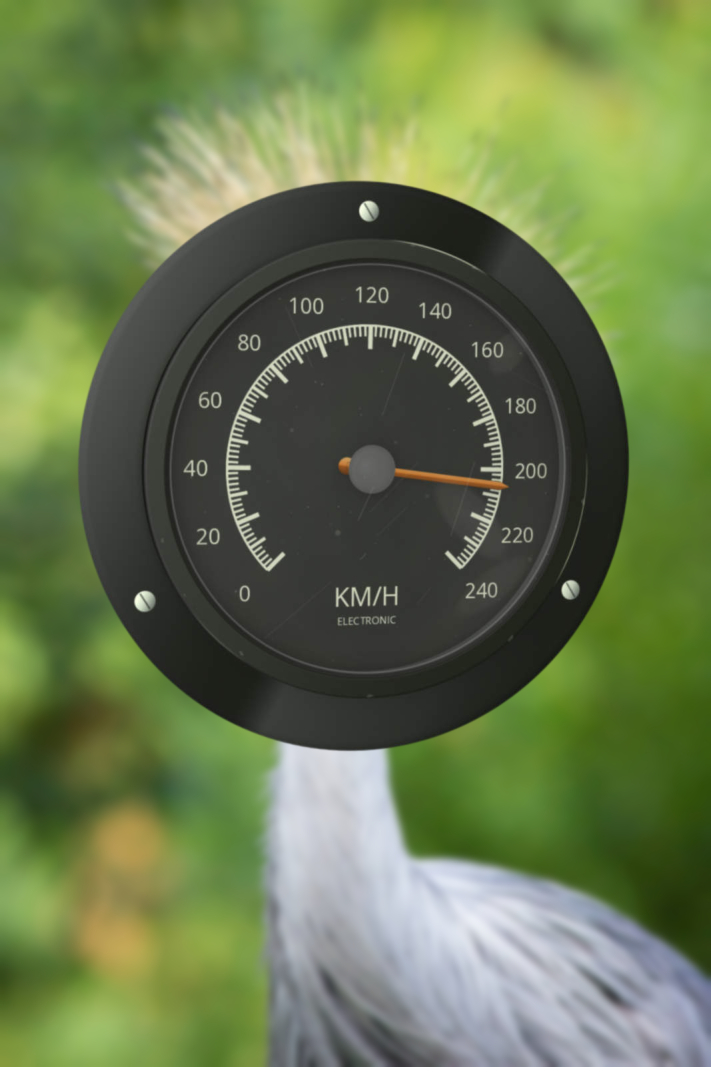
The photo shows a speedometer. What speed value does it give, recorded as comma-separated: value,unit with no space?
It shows 206,km/h
